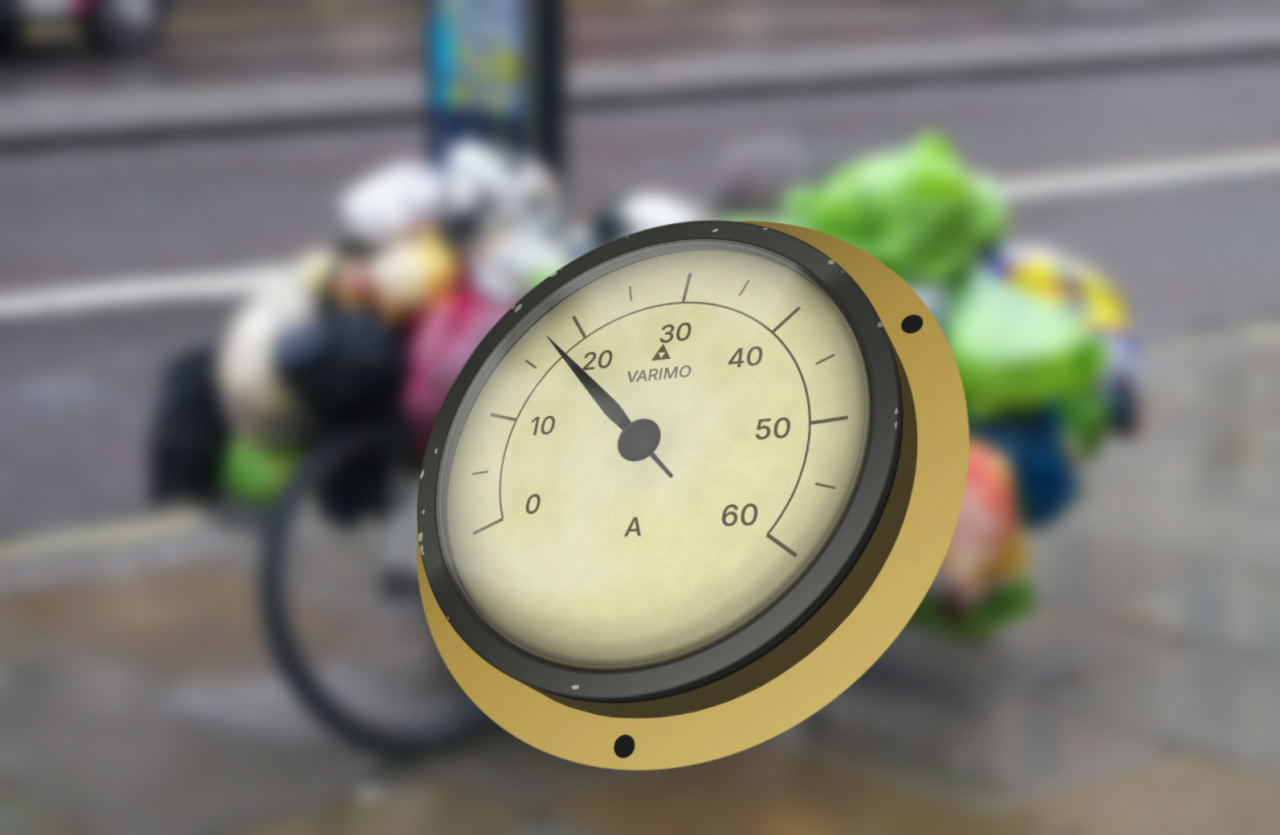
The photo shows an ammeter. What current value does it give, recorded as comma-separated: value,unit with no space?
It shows 17.5,A
